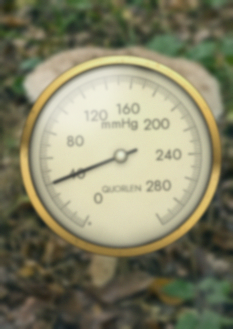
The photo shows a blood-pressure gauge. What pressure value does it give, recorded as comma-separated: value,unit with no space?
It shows 40,mmHg
